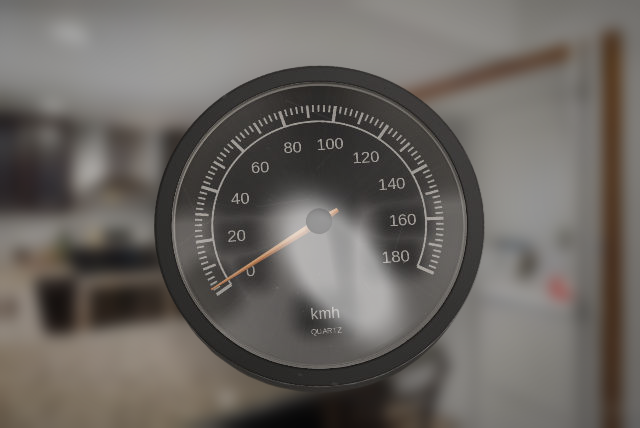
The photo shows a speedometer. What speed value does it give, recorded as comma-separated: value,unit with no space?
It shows 2,km/h
